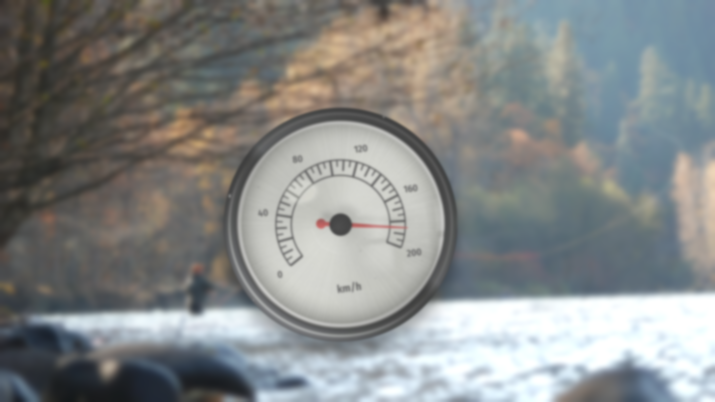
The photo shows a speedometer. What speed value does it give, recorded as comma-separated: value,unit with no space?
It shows 185,km/h
